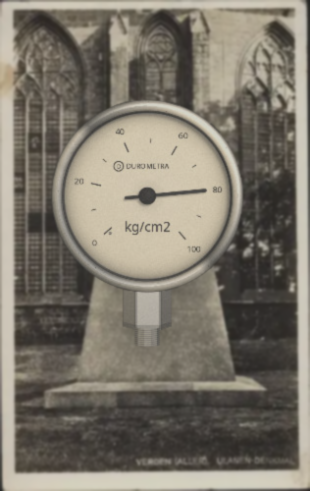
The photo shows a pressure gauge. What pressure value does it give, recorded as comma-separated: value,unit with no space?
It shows 80,kg/cm²
